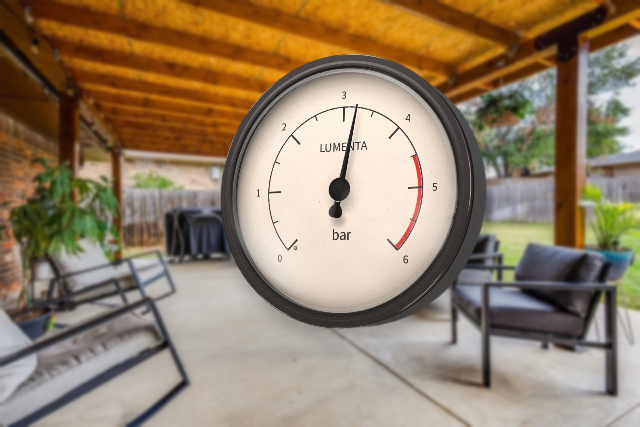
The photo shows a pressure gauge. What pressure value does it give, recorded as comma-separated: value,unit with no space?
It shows 3.25,bar
